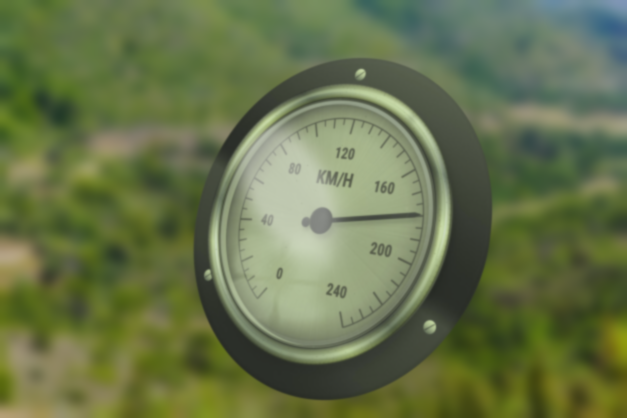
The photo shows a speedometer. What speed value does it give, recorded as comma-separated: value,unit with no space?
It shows 180,km/h
